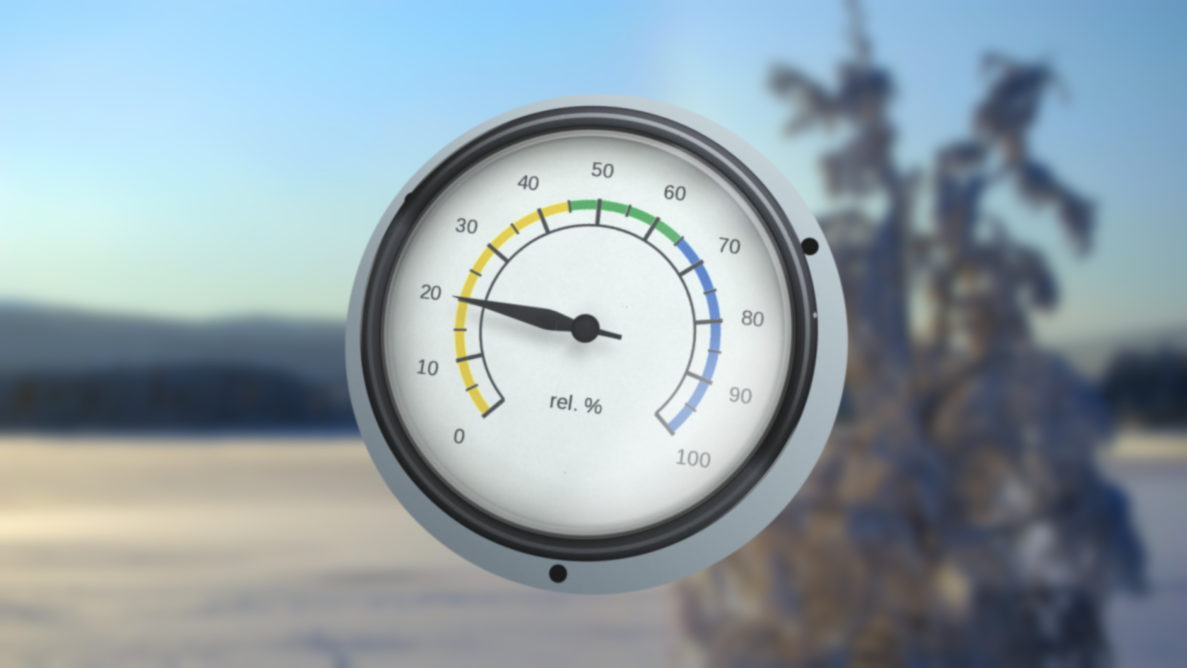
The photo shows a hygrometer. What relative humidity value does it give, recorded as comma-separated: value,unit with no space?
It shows 20,%
